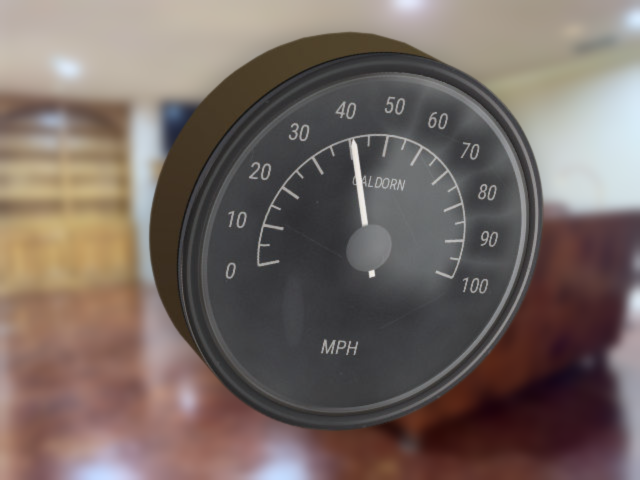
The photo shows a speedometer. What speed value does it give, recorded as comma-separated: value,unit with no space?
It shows 40,mph
